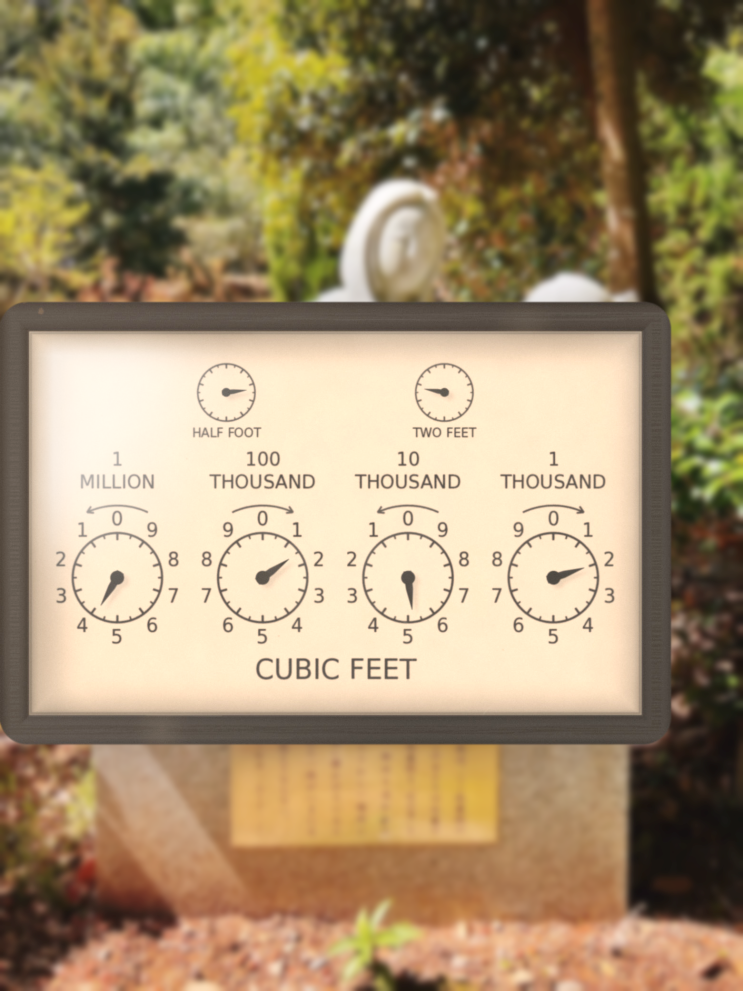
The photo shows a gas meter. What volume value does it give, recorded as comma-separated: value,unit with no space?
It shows 415200,ft³
